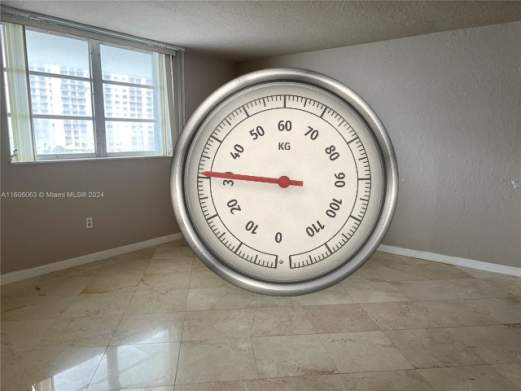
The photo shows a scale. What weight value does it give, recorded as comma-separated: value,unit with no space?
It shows 31,kg
